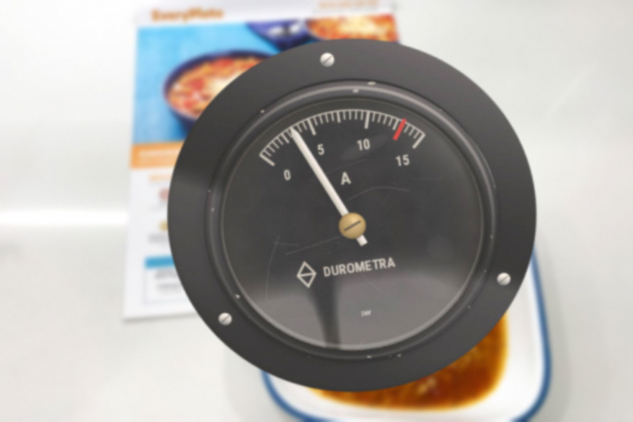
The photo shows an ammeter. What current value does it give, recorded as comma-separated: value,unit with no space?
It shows 3.5,A
